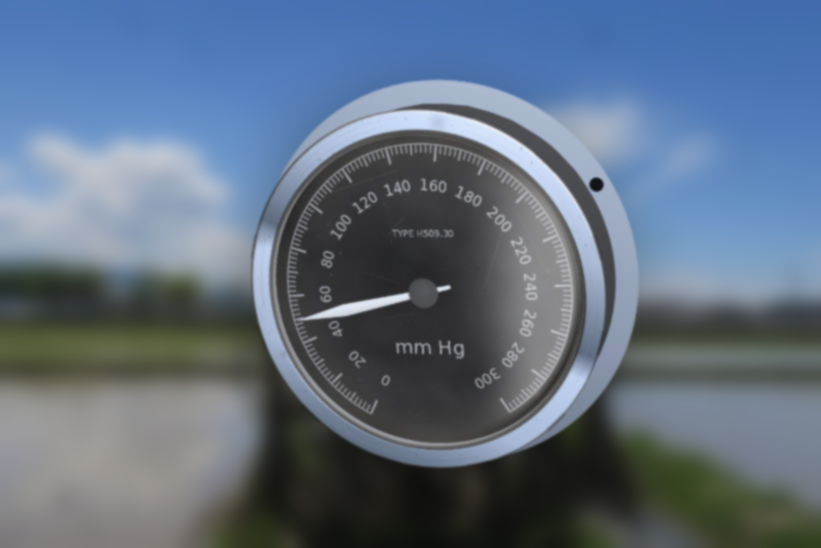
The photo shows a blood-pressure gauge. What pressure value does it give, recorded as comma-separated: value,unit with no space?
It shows 50,mmHg
